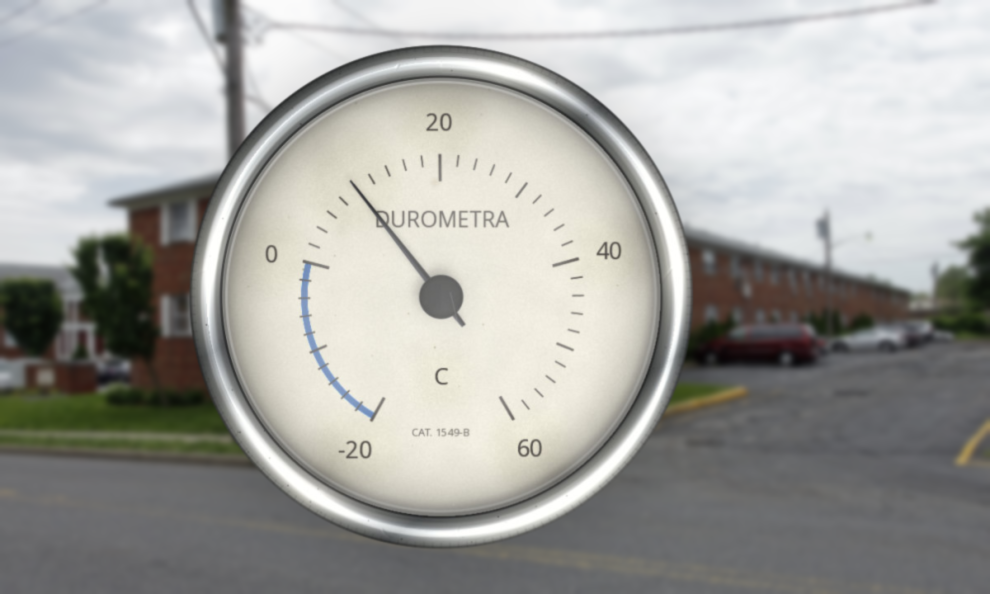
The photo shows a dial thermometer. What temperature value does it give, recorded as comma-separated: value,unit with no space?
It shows 10,°C
